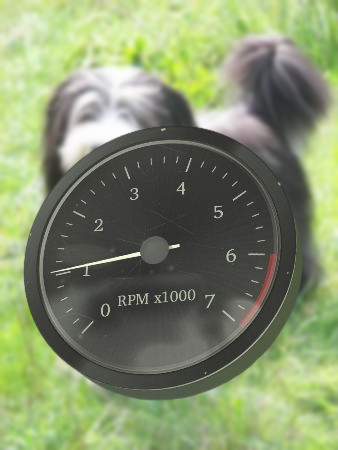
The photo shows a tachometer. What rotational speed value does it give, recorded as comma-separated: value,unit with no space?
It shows 1000,rpm
